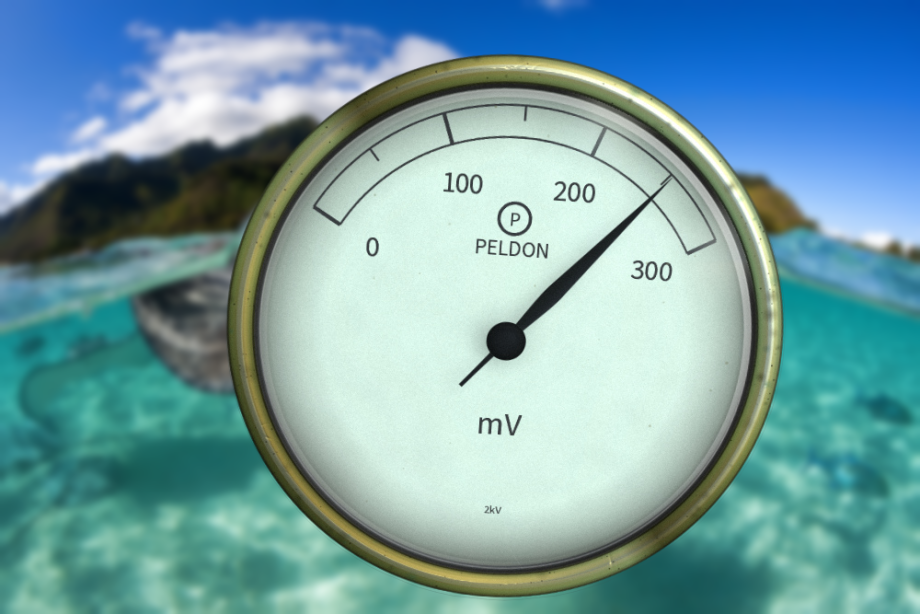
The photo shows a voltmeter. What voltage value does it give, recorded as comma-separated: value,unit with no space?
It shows 250,mV
